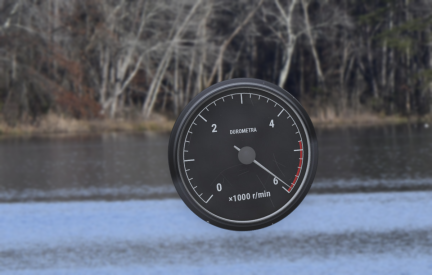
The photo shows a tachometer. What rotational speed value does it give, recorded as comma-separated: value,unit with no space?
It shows 5900,rpm
